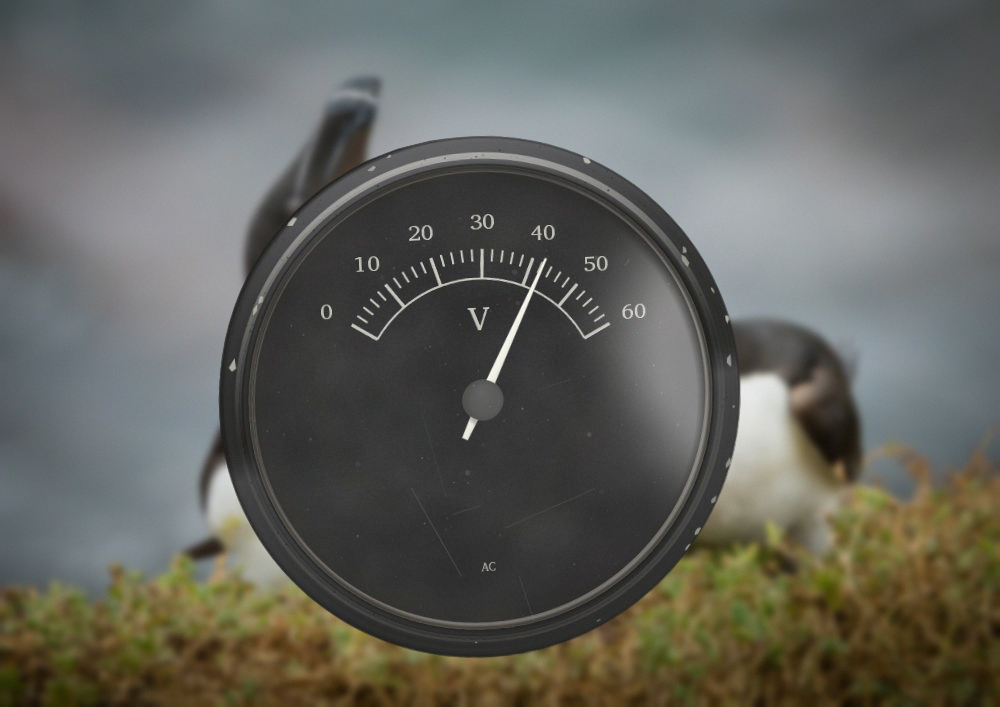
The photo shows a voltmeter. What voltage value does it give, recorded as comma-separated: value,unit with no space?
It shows 42,V
